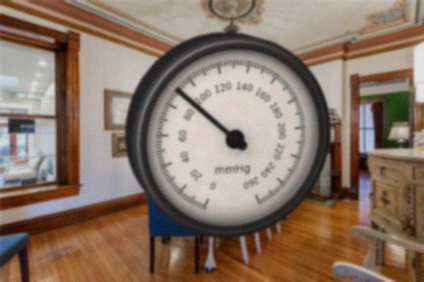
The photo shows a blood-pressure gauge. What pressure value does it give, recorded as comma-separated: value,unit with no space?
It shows 90,mmHg
